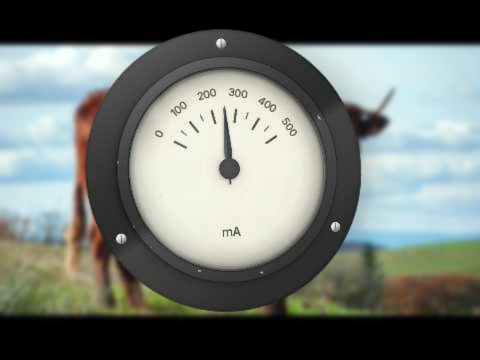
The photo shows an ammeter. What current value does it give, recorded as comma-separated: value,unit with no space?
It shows 250,mA
